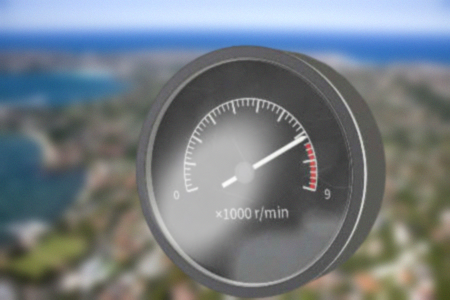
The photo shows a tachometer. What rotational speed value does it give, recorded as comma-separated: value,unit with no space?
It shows 7200,rpm
